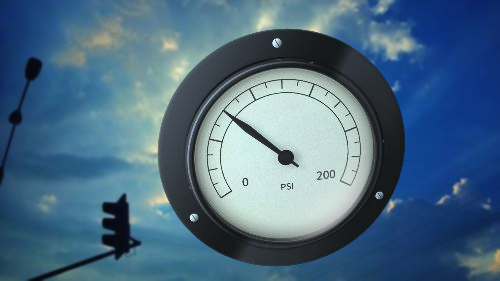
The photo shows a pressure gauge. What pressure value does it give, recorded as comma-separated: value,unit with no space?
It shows 60,psi
